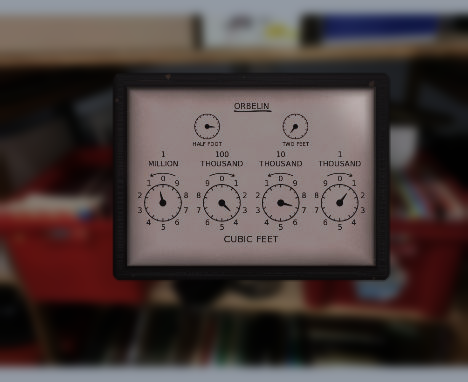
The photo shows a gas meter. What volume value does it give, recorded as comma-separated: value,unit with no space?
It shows 37100,ft³
